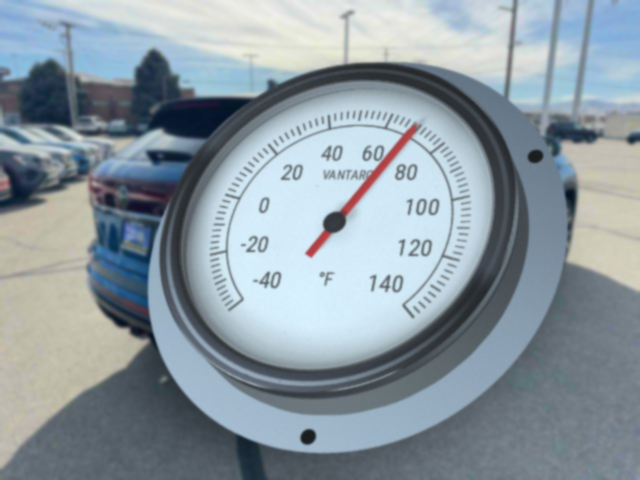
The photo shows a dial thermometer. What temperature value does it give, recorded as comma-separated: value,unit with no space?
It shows 70,°F
